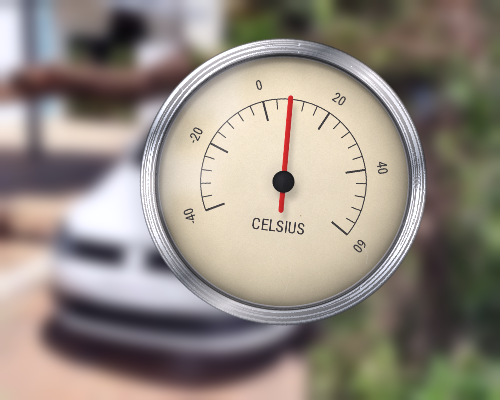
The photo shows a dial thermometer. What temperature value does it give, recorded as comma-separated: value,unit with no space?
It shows 8,°C
